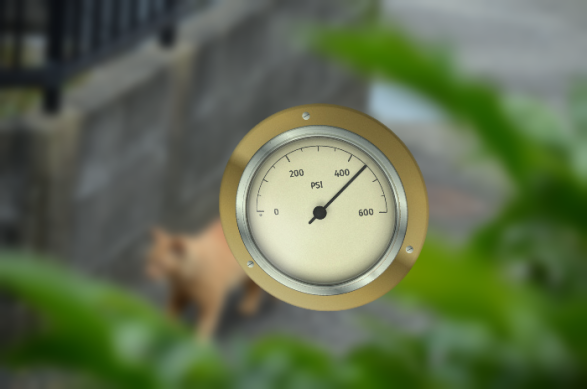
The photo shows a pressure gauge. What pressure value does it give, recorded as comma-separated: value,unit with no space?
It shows 450,psi
